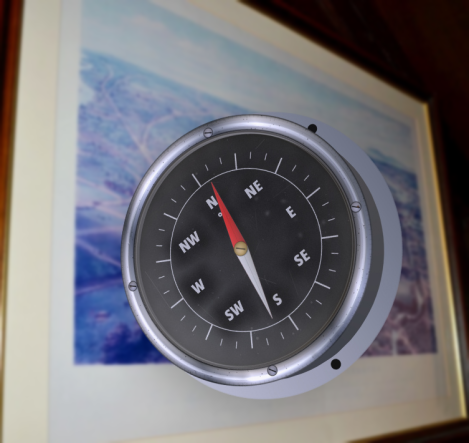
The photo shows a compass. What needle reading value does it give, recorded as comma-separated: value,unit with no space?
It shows 10,°
